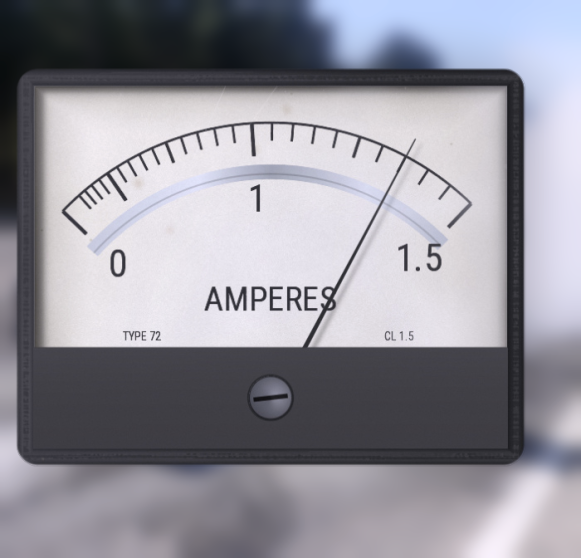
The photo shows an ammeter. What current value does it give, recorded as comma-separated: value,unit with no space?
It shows 1.35,A
